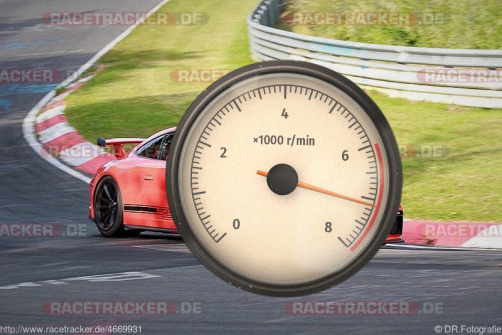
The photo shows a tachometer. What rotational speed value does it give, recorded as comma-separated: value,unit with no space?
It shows 7100,rpm
